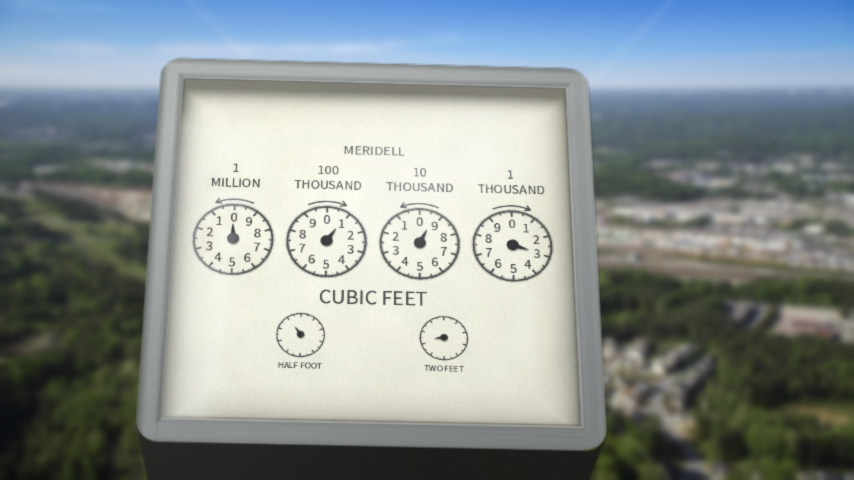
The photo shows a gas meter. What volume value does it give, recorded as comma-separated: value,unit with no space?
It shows 9300,ft³
